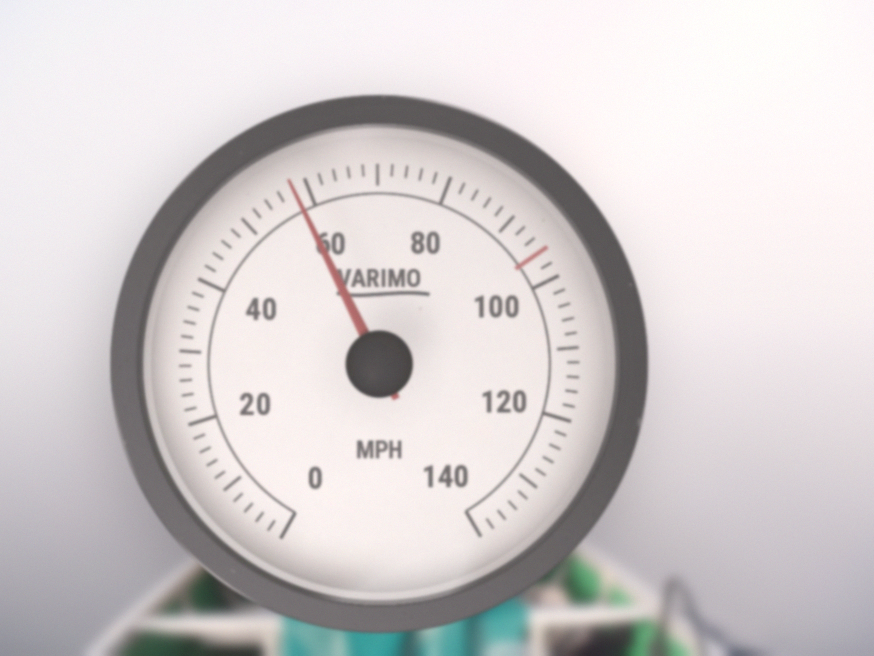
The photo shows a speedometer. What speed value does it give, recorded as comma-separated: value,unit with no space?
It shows 58,mph
